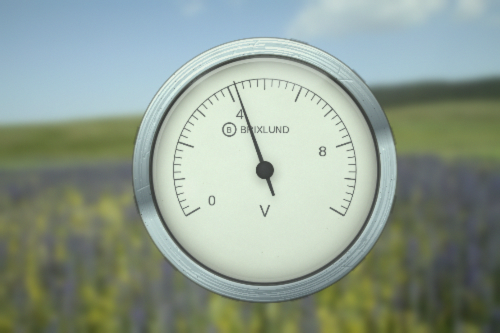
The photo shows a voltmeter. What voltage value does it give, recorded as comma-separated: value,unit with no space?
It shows 4.2,V
